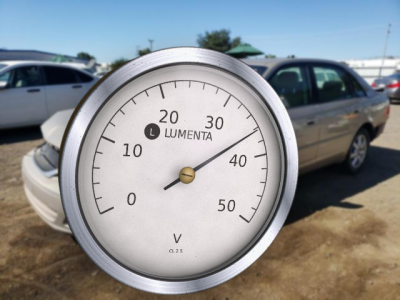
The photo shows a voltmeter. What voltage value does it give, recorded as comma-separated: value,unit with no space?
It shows 36,V
